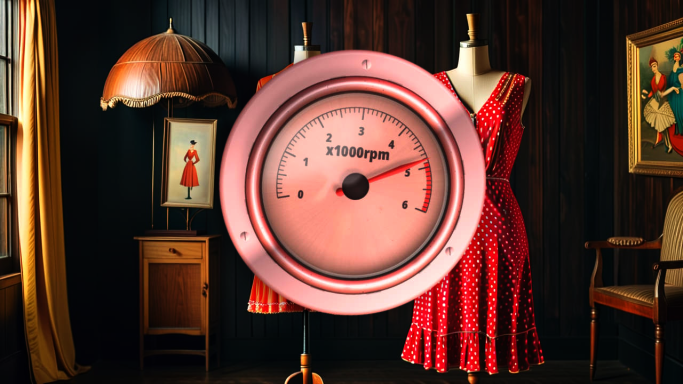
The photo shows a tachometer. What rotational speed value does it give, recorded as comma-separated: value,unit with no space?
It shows 4800,rpm
